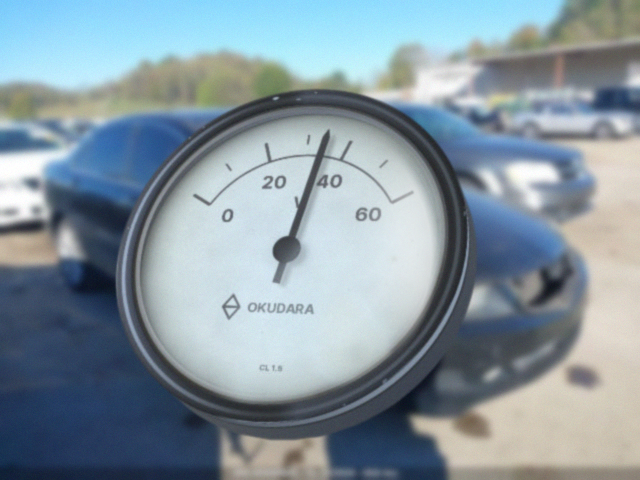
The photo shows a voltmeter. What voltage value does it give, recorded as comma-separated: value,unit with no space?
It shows 35,V
